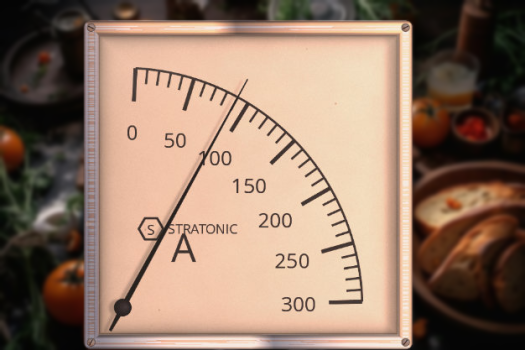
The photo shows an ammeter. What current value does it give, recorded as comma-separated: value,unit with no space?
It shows 90,A
